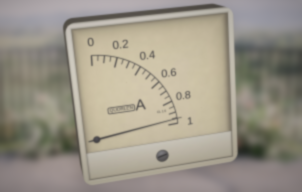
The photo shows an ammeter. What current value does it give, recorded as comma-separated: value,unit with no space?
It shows 0.95,A
